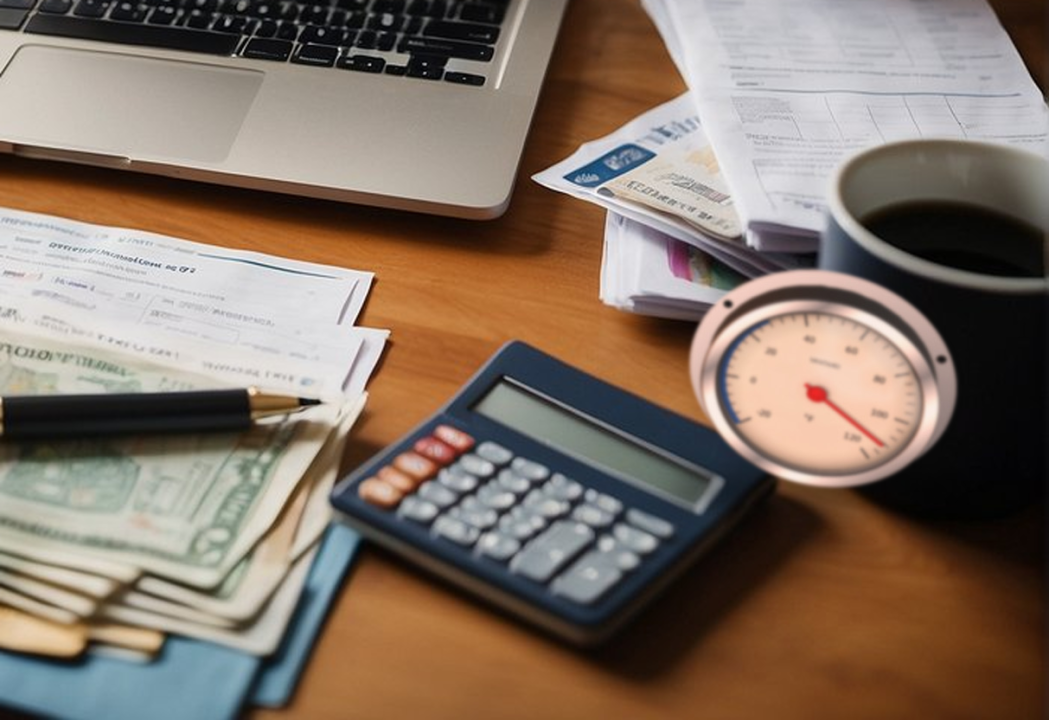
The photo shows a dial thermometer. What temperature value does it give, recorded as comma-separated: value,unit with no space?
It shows 112,°F
